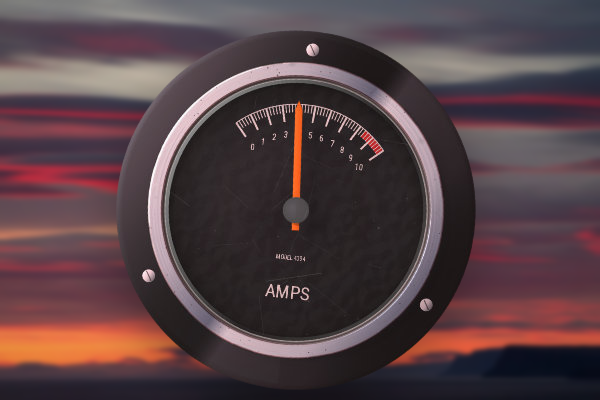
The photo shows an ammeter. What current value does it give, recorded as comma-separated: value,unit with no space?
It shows 4,A
